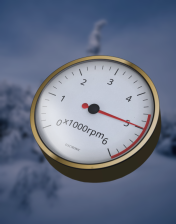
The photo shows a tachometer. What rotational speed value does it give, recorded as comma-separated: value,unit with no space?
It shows 5000,rpm
